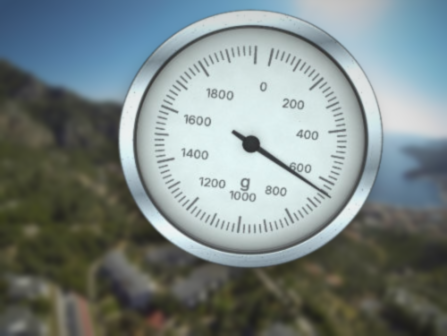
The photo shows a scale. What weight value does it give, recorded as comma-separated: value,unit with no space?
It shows 640,g
